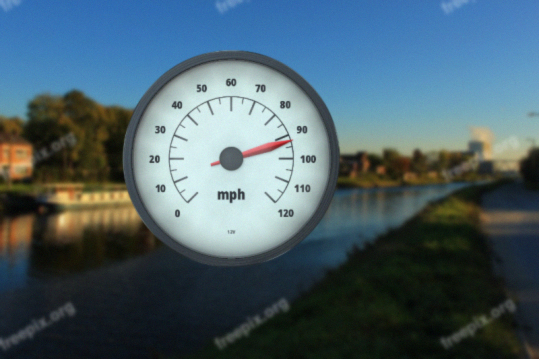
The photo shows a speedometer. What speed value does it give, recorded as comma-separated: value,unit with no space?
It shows 92.5,mph
